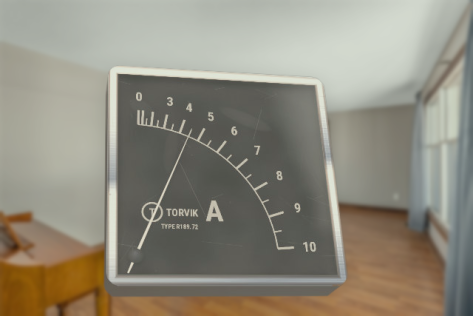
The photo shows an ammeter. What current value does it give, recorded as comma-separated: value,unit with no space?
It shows 4.5,A
